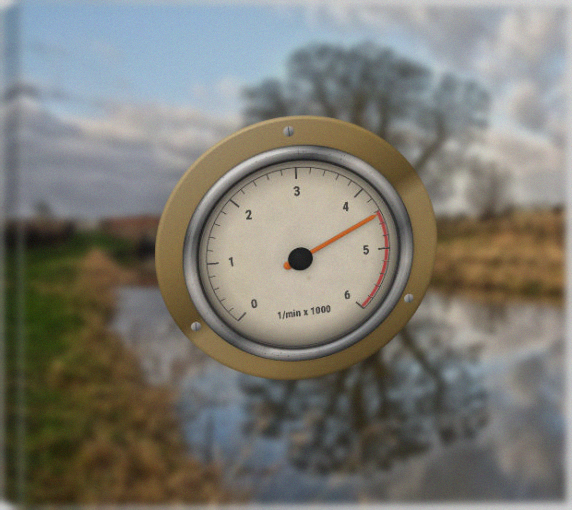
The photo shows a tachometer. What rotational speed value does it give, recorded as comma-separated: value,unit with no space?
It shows 4400,rpm
